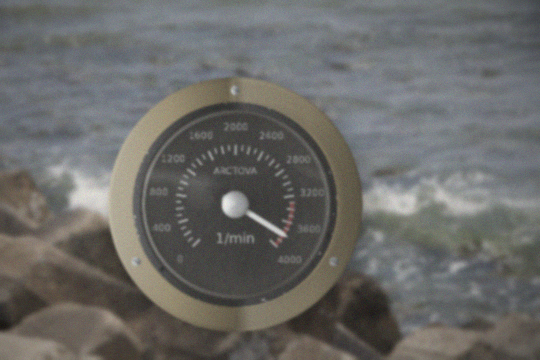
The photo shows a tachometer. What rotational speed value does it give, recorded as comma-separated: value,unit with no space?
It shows 3800,rpm
